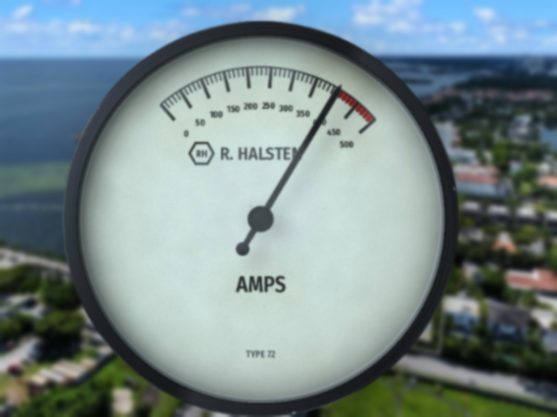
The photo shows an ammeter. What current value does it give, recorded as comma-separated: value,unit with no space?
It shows 400,A
